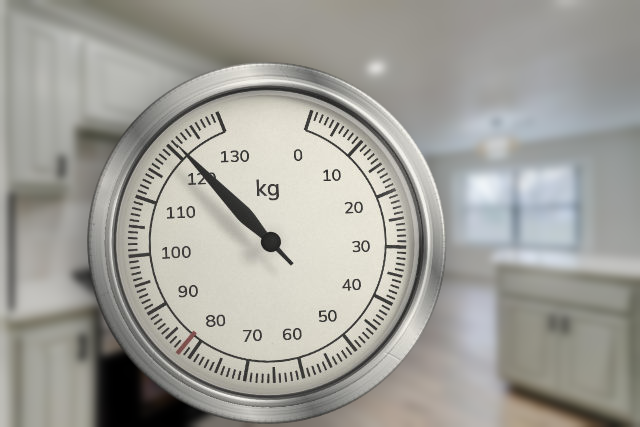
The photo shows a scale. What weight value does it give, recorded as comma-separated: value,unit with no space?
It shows 121,kg
